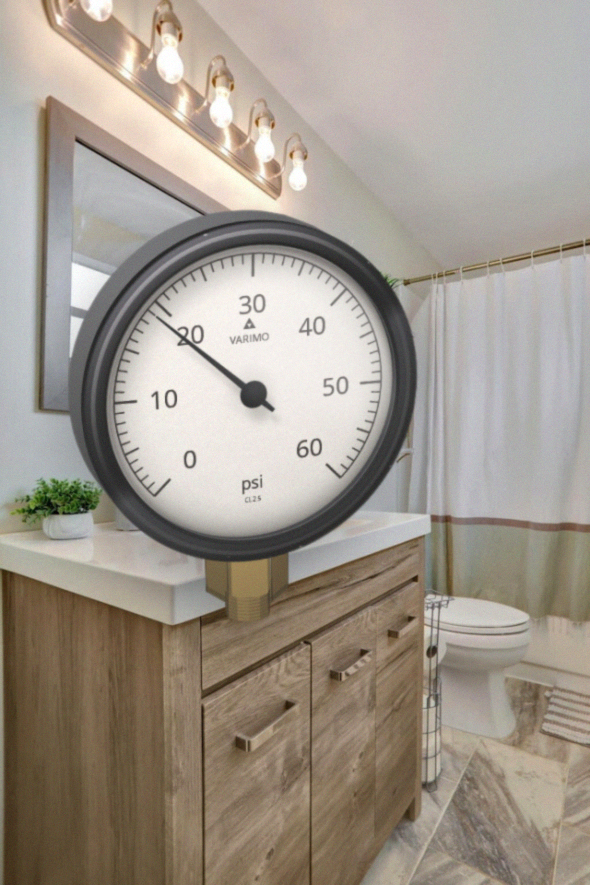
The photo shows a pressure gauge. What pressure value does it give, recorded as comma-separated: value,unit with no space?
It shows 19,psi
